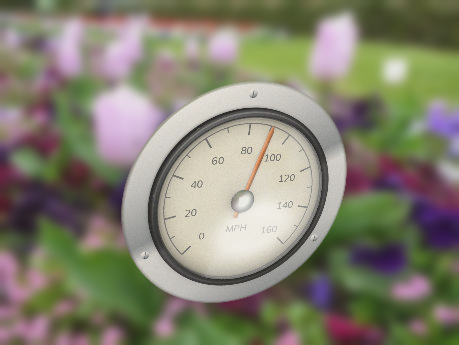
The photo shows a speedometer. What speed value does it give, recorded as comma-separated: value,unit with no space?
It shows 90,mph
